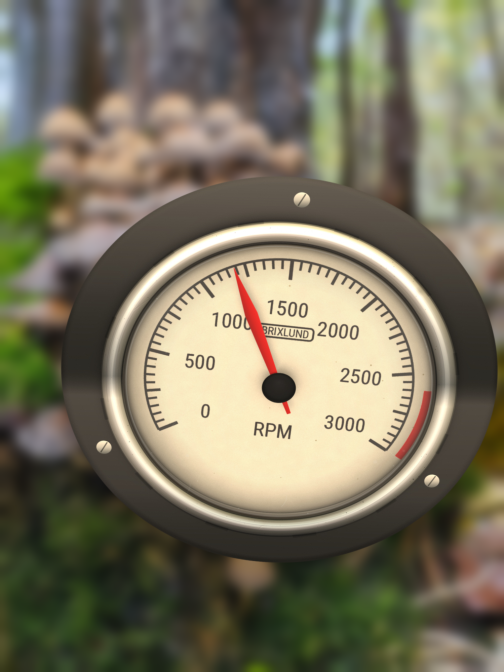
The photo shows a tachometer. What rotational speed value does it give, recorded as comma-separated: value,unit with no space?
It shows 1200,rpm
